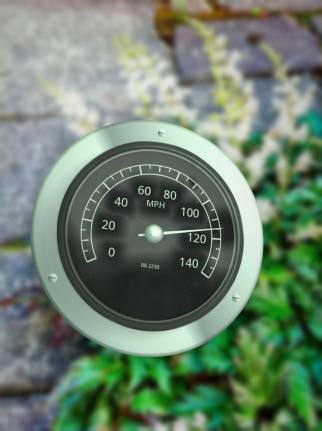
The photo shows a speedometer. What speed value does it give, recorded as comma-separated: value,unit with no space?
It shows 115,mph
